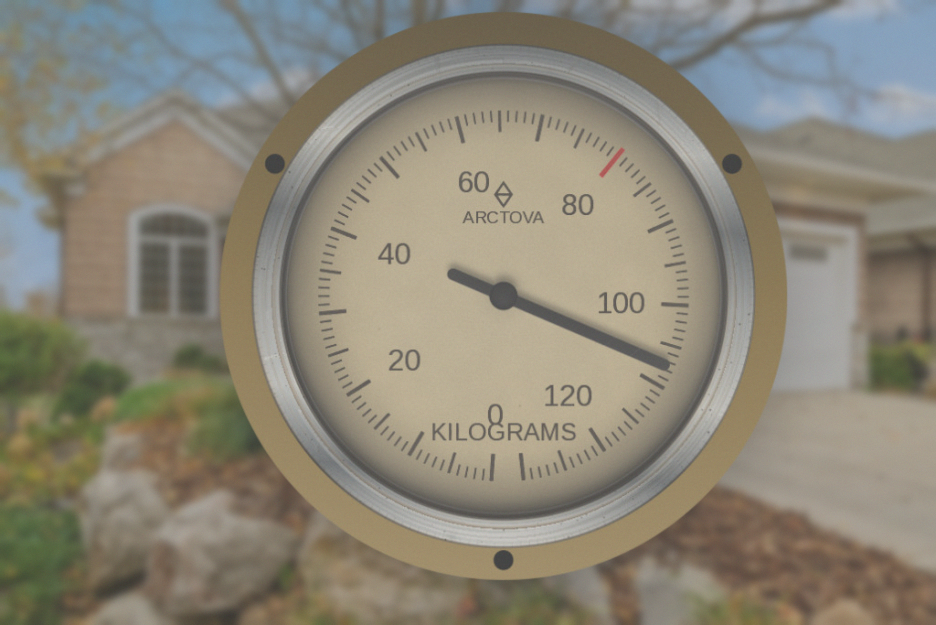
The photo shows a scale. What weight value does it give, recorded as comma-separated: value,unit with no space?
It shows 107.5,kg
